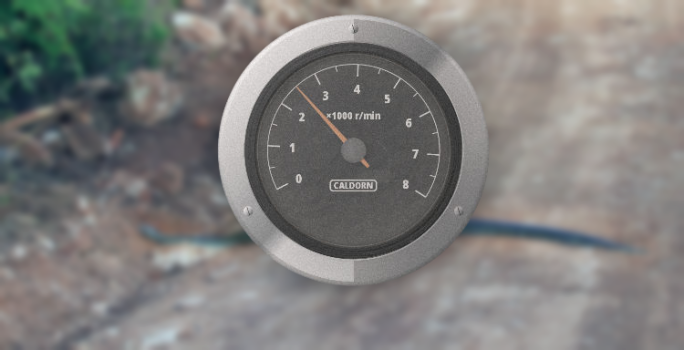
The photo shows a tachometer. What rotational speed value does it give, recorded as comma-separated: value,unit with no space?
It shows 2500,rpm
